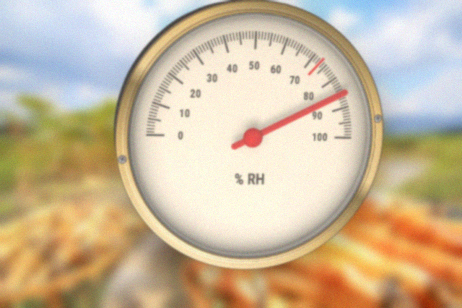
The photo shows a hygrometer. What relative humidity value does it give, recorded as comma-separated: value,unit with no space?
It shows 85,%
